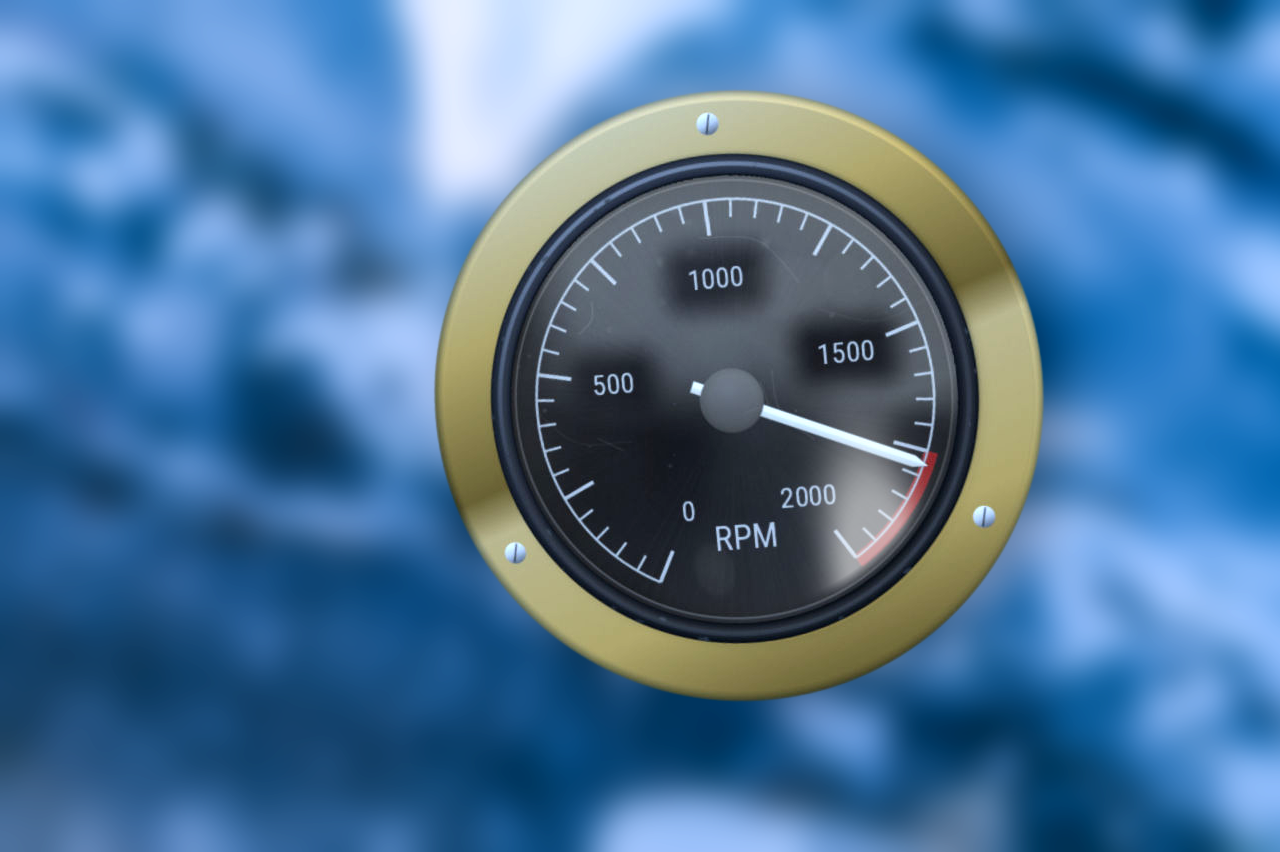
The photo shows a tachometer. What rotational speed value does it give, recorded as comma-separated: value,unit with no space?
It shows 1775,rpm
